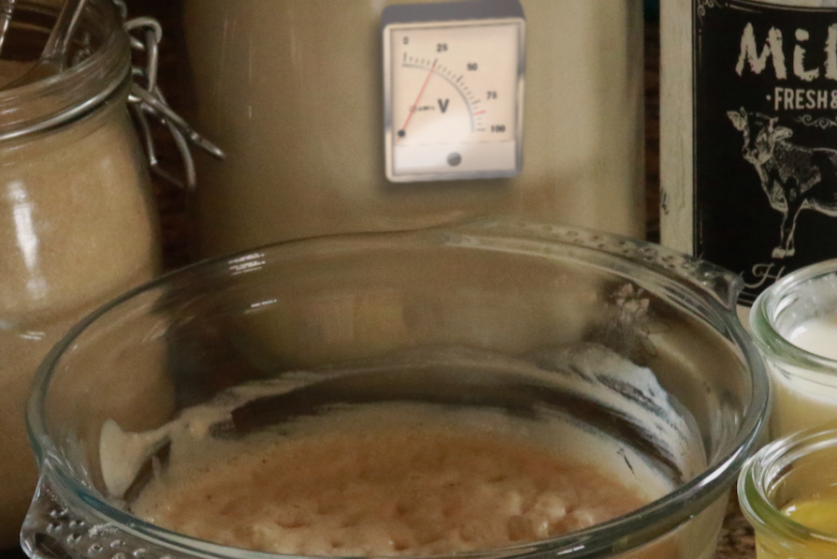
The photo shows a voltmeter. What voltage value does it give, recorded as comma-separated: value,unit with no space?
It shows 25,V
